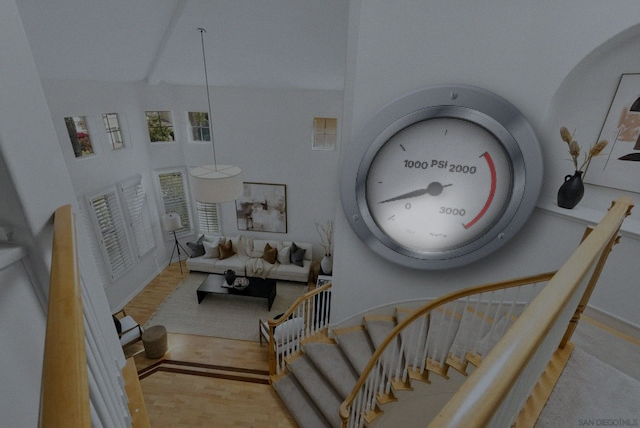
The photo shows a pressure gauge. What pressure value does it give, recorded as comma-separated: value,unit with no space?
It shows 250,psi
